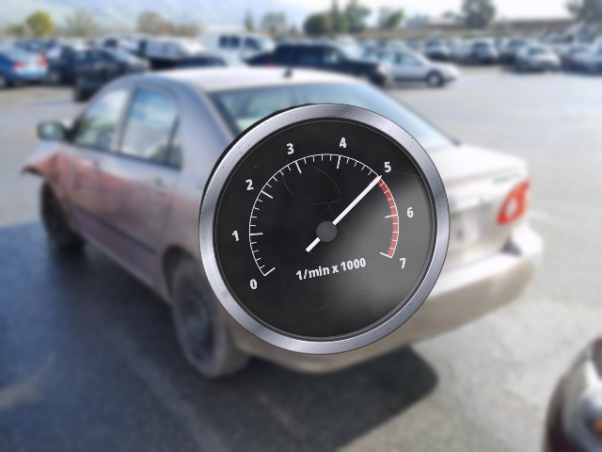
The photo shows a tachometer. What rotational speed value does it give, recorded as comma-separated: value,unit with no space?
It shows 5000,rpm
